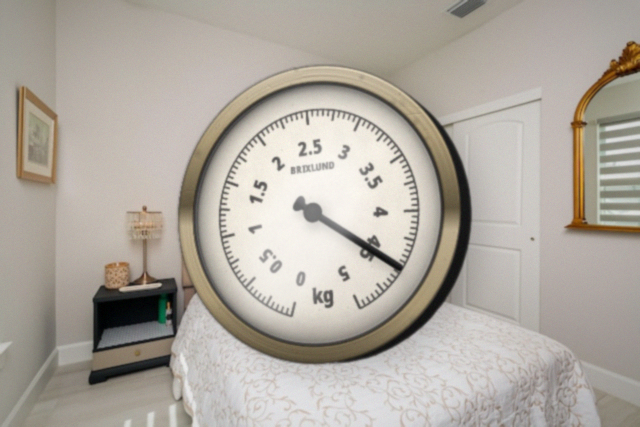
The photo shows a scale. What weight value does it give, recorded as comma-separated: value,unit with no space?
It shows 4.5,kg
